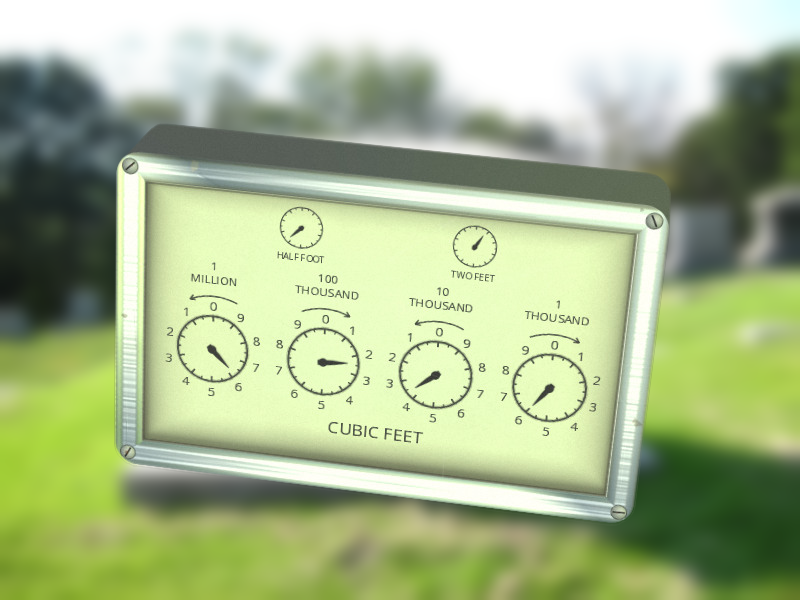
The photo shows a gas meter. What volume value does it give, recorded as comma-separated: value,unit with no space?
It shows 623600,ft³
